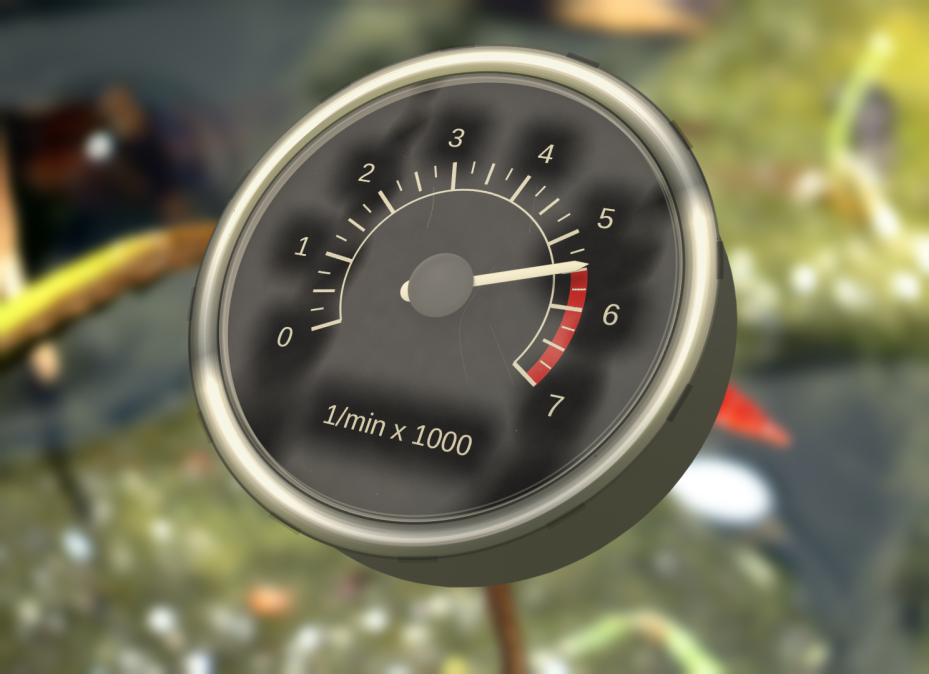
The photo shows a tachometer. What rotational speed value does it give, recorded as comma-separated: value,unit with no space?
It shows 5500,rpm
